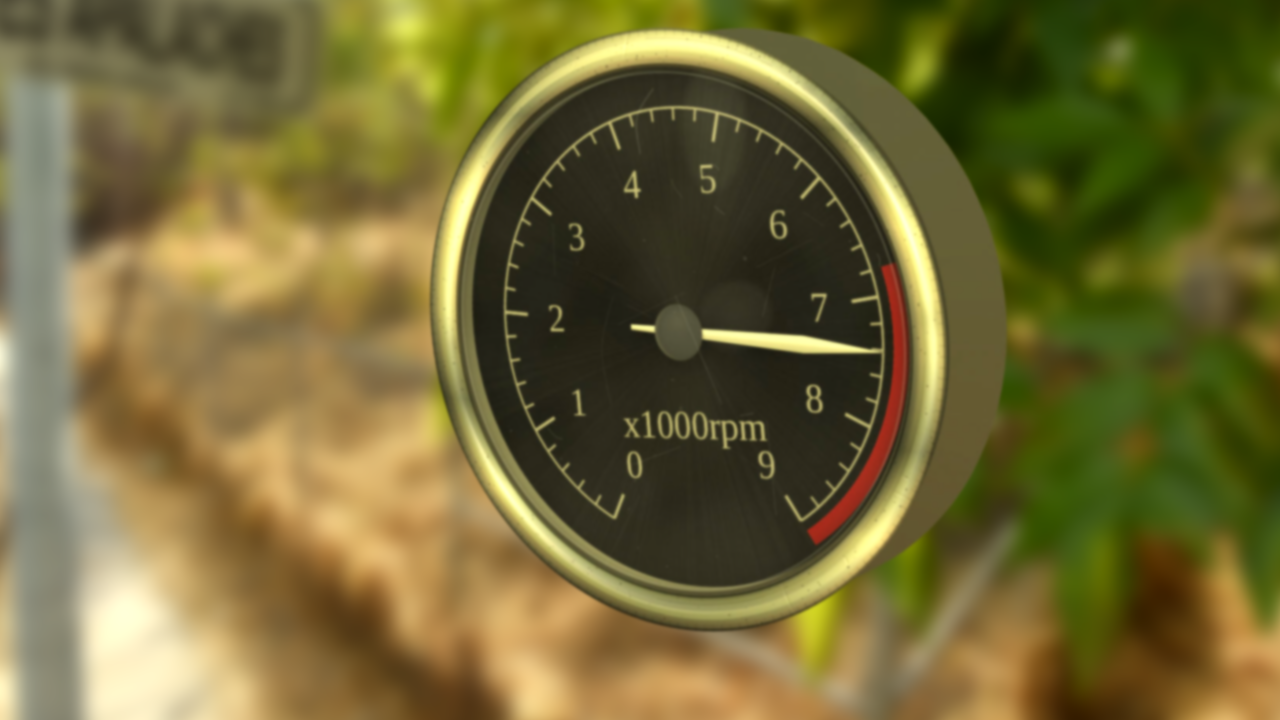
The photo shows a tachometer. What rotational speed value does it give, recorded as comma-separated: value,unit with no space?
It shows 7400,rpm
